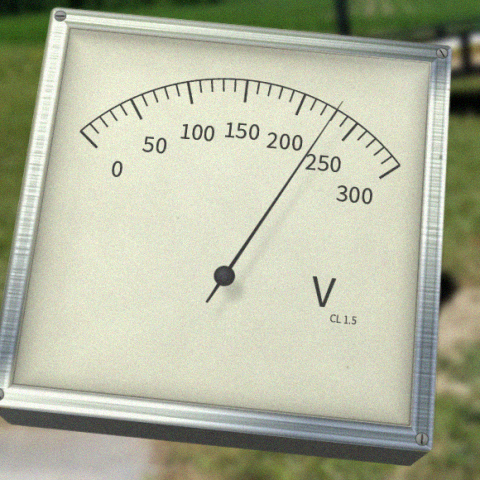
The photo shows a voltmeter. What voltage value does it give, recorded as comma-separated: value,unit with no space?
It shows 230,V
